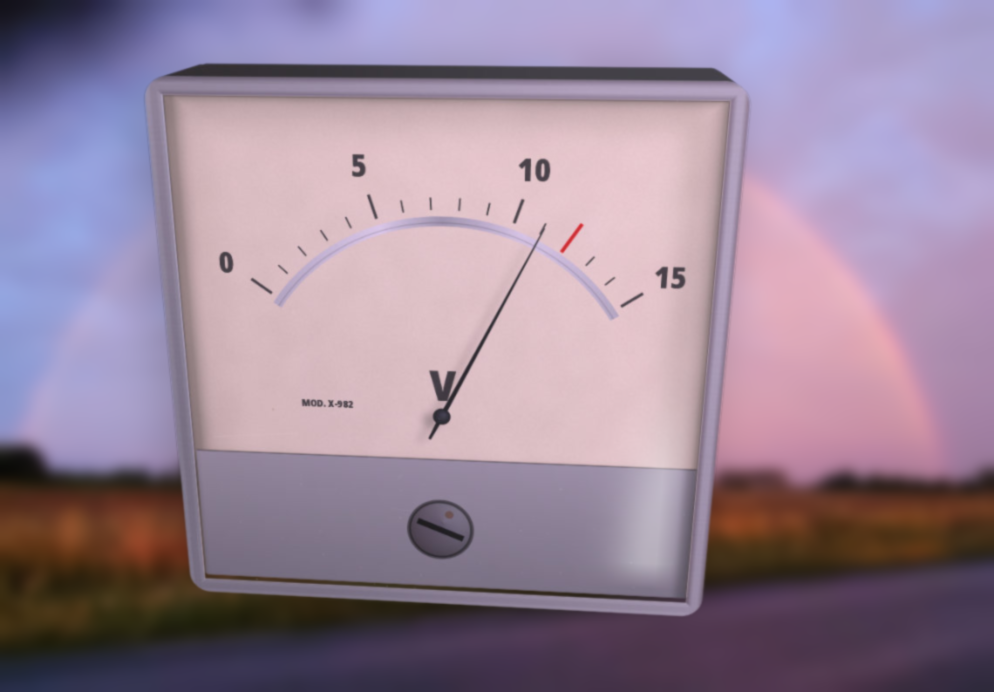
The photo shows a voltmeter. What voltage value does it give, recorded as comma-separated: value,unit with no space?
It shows 11,V
